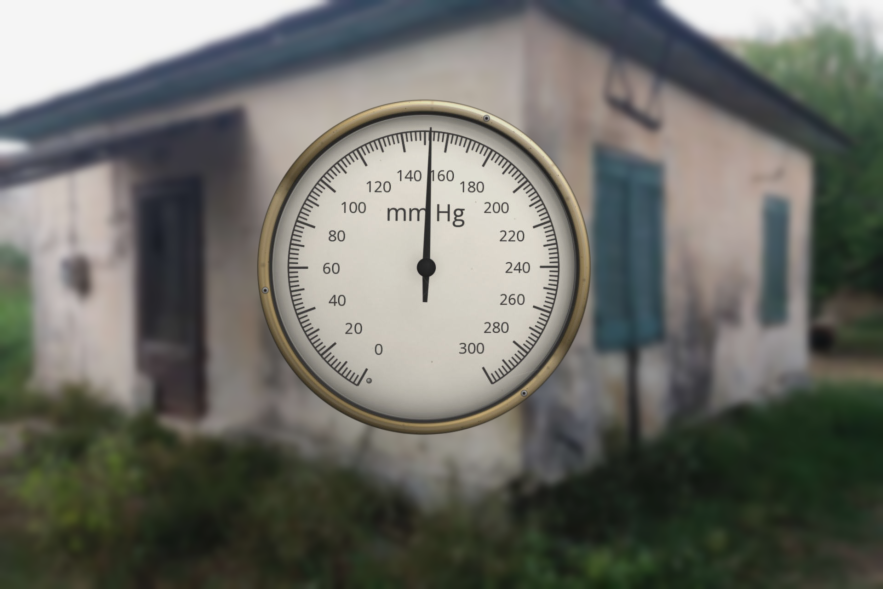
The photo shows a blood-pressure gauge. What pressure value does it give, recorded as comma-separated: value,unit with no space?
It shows 152,mmHg
